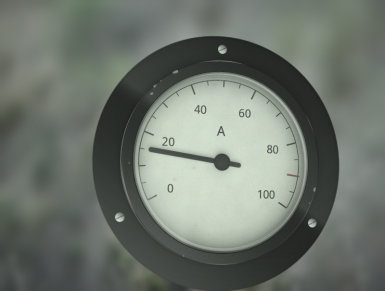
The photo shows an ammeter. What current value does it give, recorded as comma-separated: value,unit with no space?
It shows 15,A
